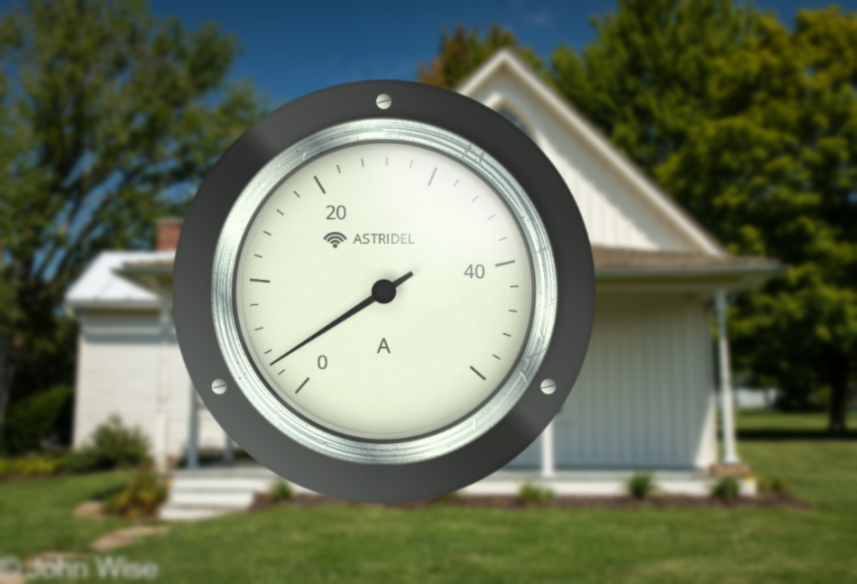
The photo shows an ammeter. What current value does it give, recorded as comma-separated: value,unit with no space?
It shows 3,A
